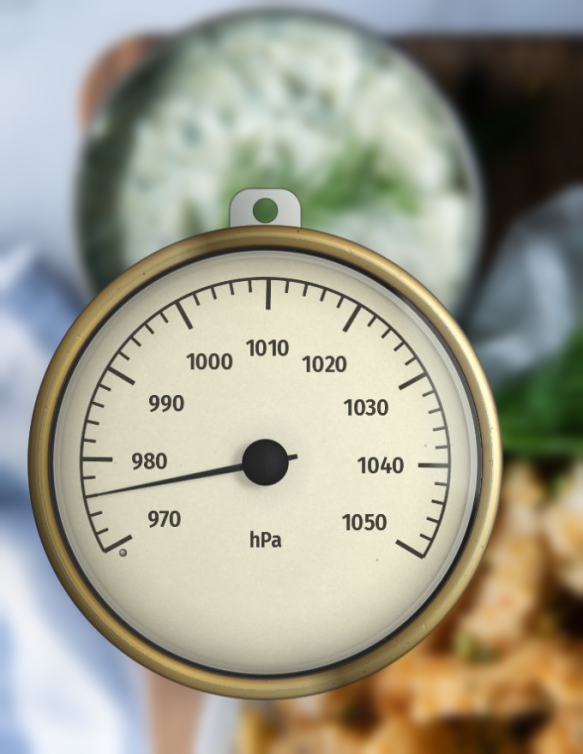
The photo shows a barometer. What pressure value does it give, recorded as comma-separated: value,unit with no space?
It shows 976,hPa
